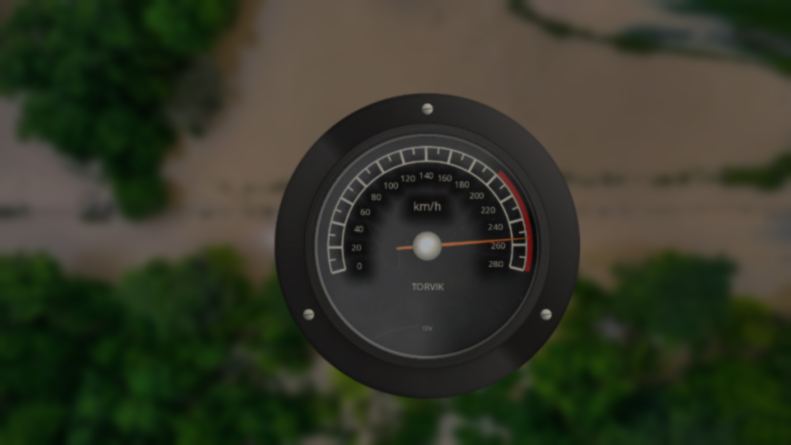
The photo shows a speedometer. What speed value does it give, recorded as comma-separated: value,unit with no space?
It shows 255,km/h
